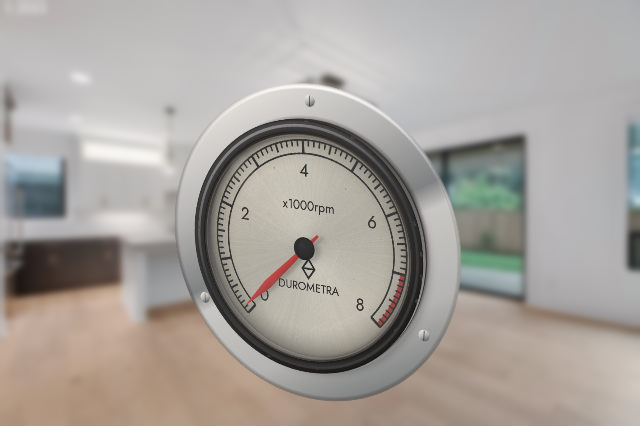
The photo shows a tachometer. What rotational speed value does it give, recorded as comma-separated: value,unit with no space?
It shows 100,rpm
